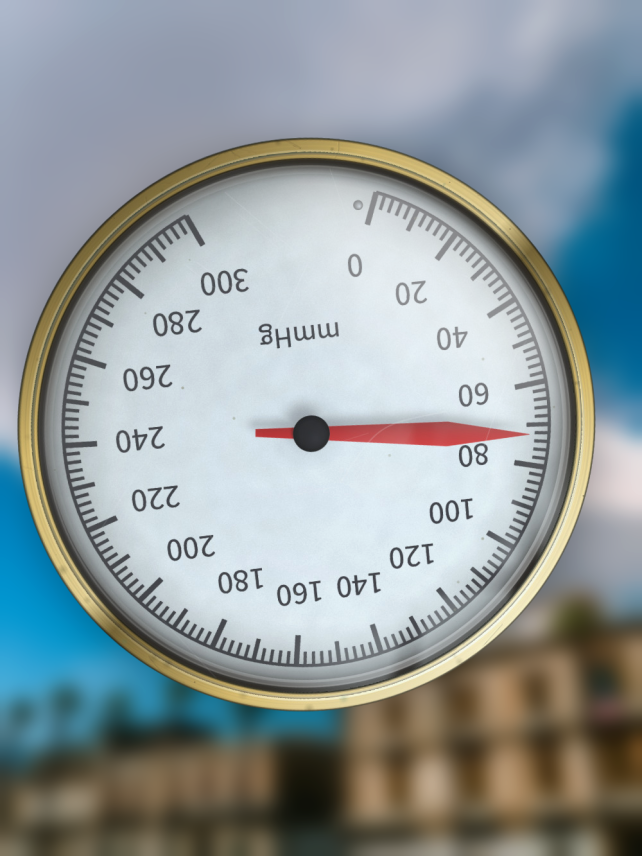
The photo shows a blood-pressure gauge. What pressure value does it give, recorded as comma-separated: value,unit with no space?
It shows 72,mmHg
